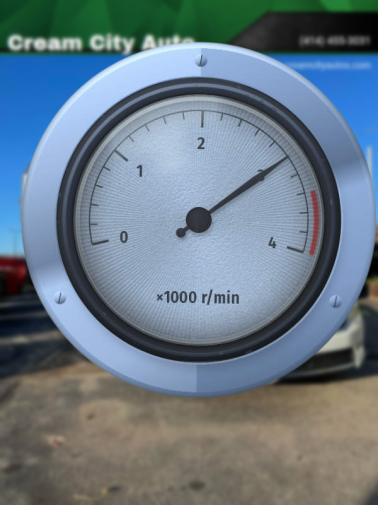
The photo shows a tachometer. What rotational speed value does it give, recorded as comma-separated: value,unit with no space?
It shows 3000,rpm
